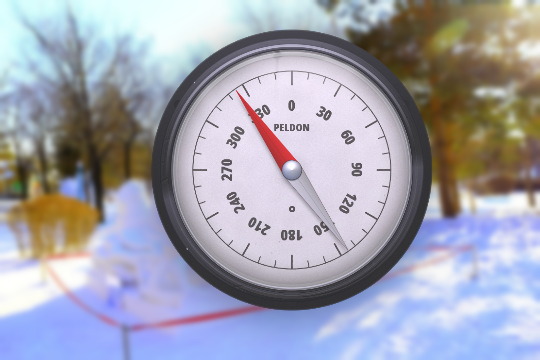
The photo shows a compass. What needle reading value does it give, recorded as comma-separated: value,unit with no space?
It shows 325,°
